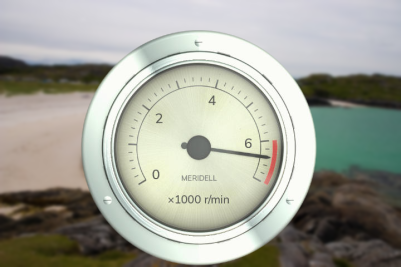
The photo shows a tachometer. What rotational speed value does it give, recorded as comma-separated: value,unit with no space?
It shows 6400,rpm
